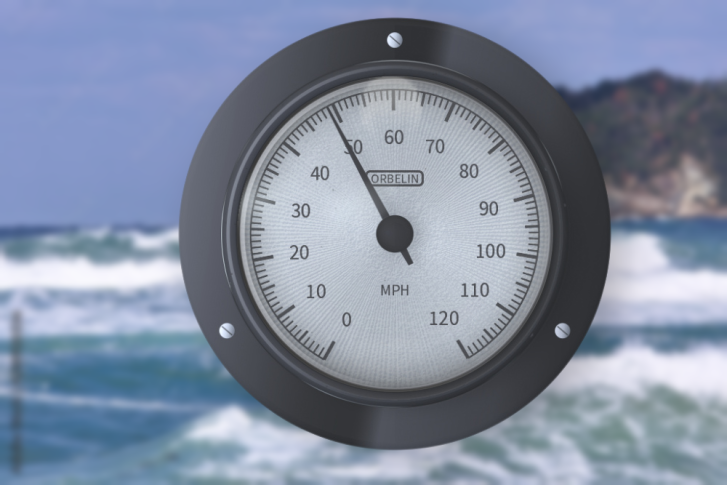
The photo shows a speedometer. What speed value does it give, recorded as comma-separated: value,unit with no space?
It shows 49,mph
